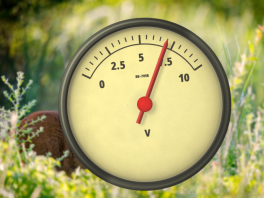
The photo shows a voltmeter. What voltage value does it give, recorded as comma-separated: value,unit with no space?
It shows 7,V
